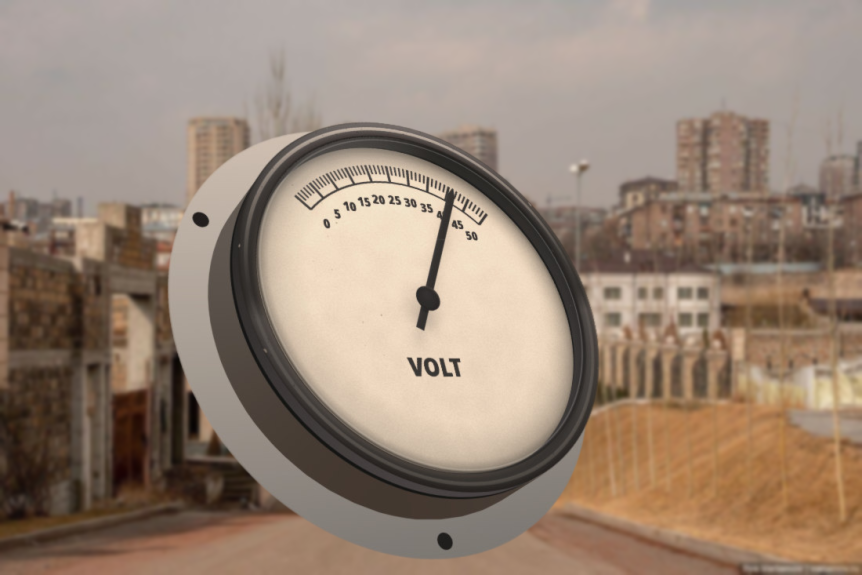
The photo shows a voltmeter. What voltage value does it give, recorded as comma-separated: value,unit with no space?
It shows 40,V
